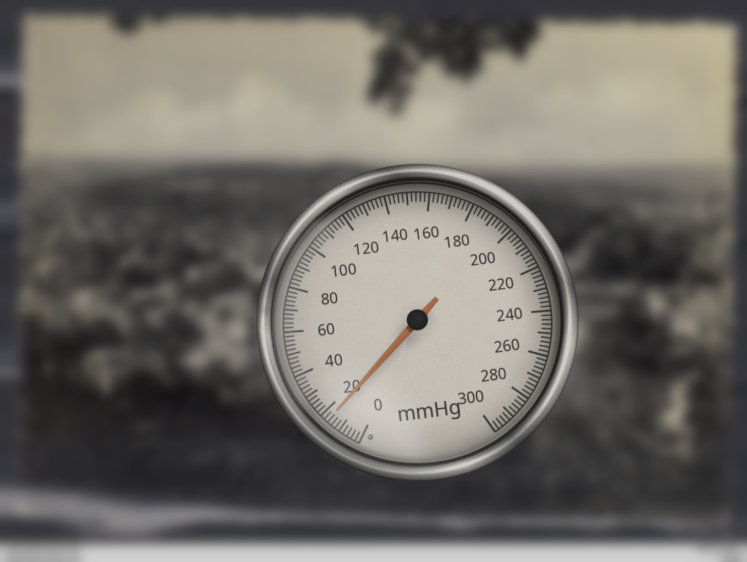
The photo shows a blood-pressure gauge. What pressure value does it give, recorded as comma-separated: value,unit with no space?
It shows 16,mmHg
